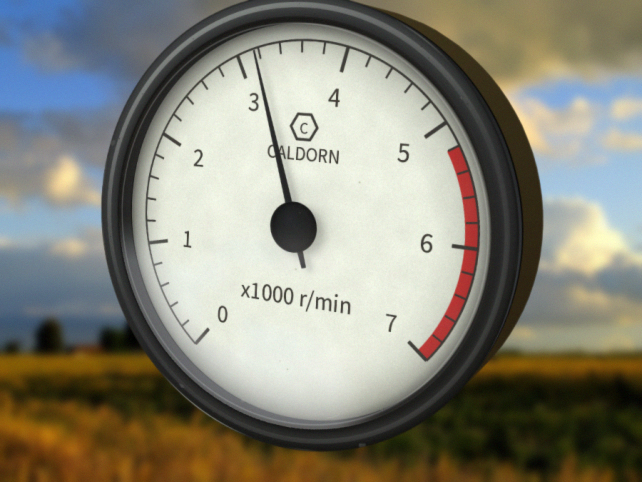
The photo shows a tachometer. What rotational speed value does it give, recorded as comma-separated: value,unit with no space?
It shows 3200,rpm
